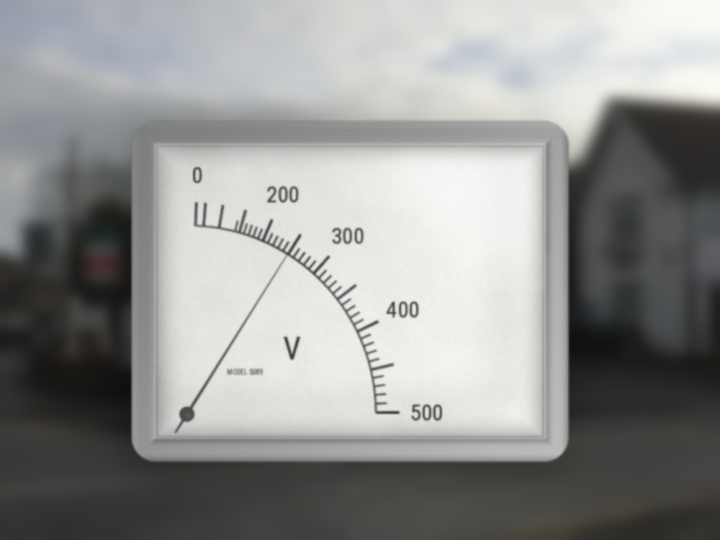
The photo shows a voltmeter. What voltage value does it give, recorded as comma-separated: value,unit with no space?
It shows 250,V
